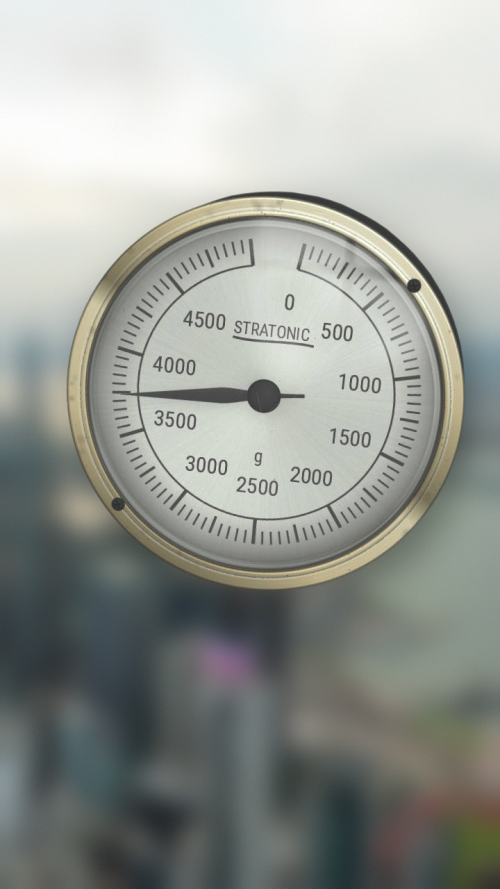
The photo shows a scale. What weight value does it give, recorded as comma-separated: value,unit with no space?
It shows 3750,g
